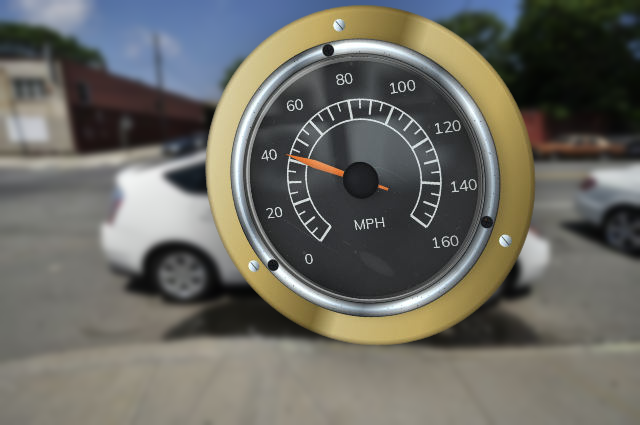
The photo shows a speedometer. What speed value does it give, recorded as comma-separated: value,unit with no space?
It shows 42.5,mph
